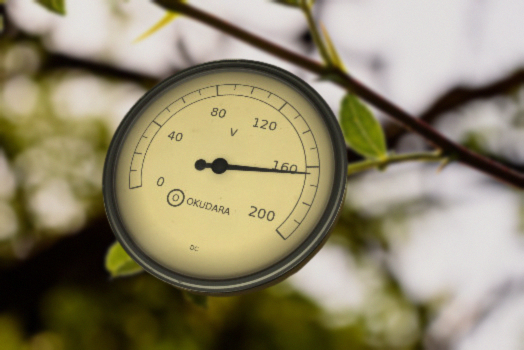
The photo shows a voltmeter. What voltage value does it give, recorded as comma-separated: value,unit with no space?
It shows 165,V
